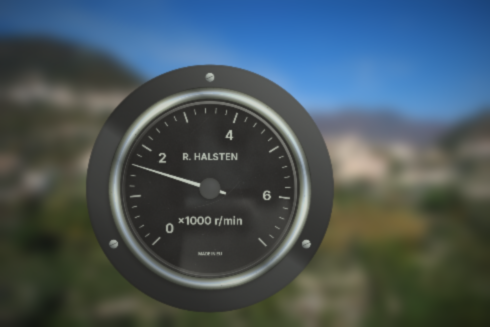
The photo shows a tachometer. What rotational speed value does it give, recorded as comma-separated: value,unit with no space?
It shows 1600,rpm
